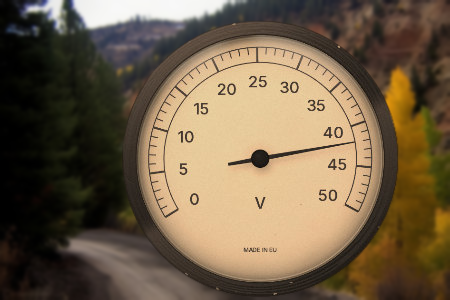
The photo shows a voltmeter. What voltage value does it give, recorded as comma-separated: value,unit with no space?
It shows 42,V
